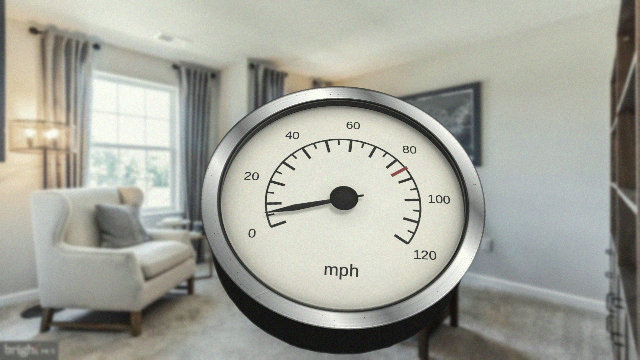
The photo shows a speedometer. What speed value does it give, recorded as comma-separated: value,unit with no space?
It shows 5,mph
